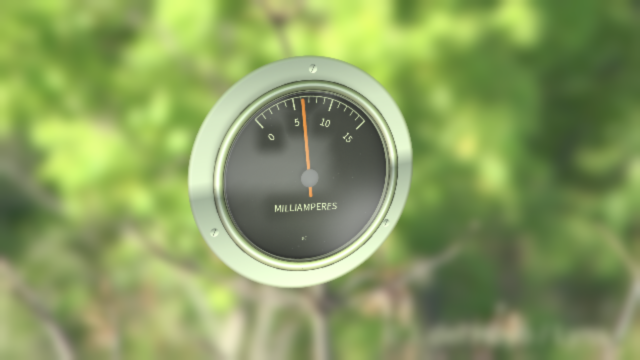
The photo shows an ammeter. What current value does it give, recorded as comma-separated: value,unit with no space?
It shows 6,mA
